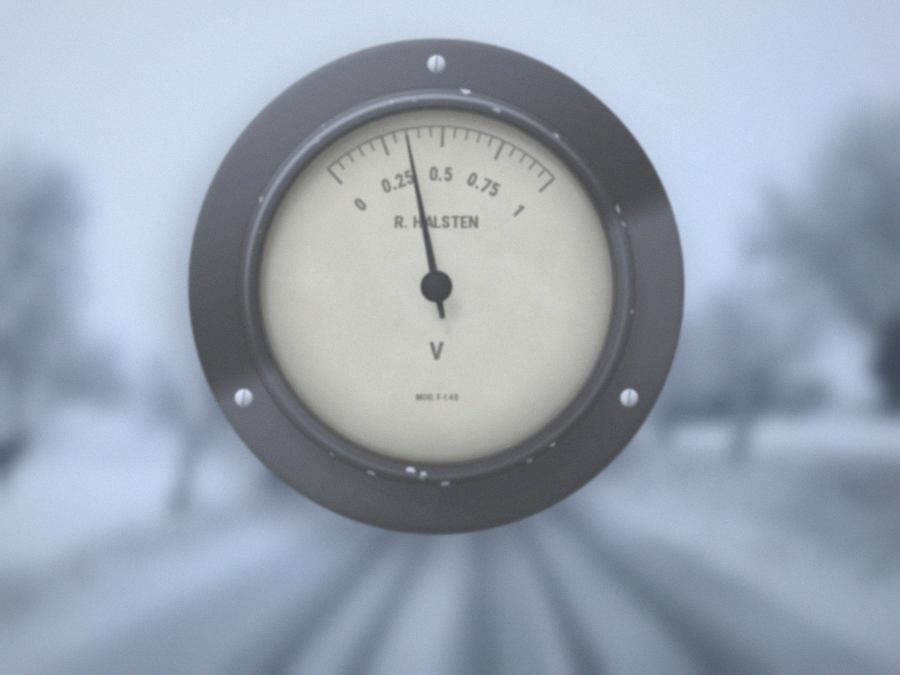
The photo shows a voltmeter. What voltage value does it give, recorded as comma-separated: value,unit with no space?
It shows 0.35,V
